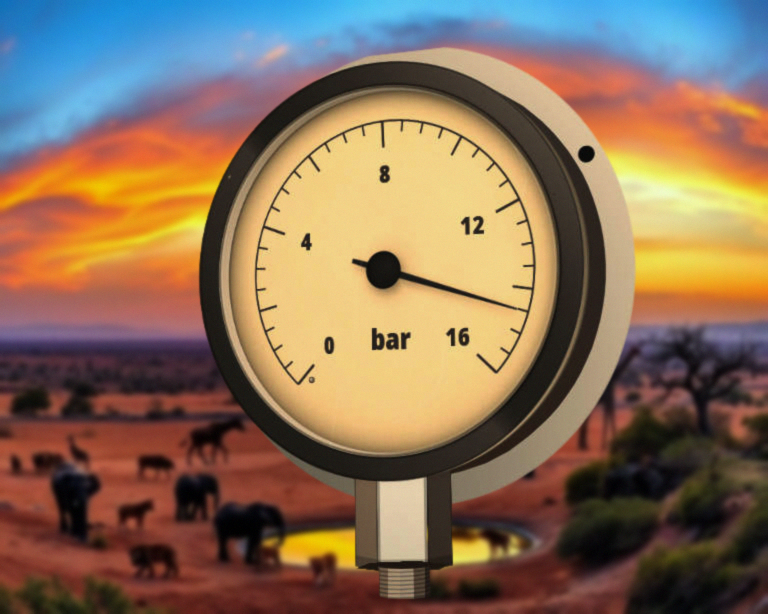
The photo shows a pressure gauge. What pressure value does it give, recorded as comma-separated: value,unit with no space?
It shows 14.5,bar
